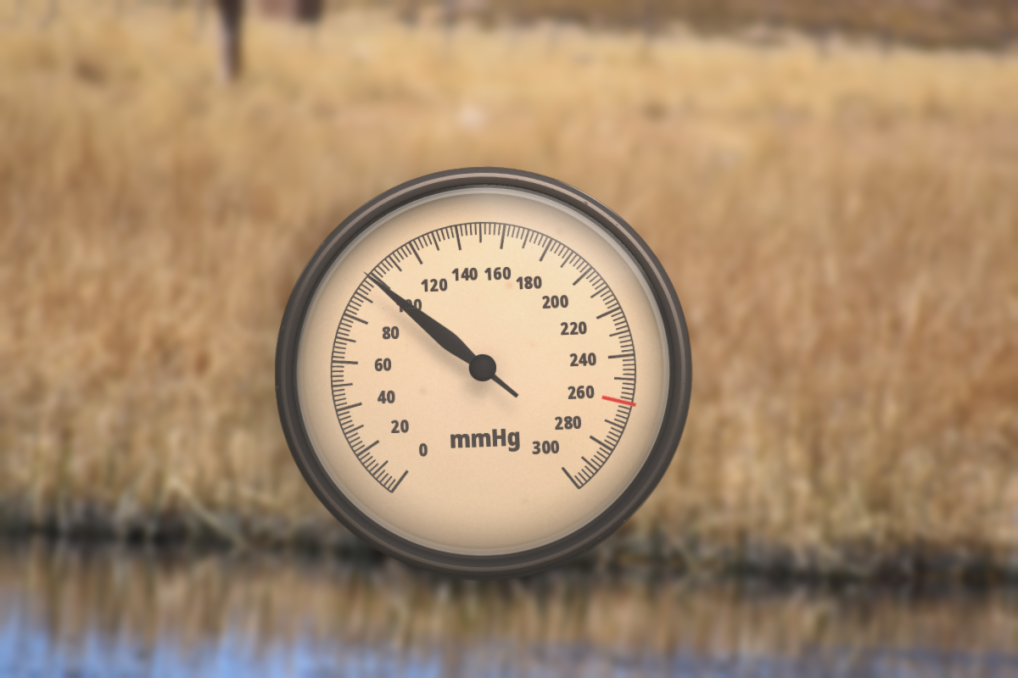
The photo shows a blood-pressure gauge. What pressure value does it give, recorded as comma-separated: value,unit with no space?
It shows 98,mmHg
